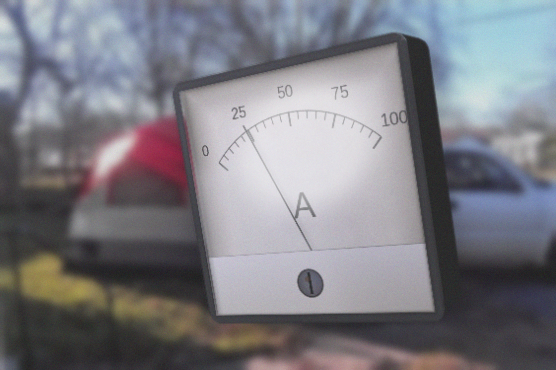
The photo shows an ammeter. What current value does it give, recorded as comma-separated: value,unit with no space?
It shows 25,A
